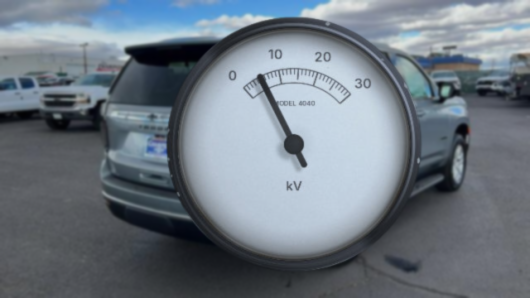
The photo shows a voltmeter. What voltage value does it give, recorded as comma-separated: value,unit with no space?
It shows 5,kV
